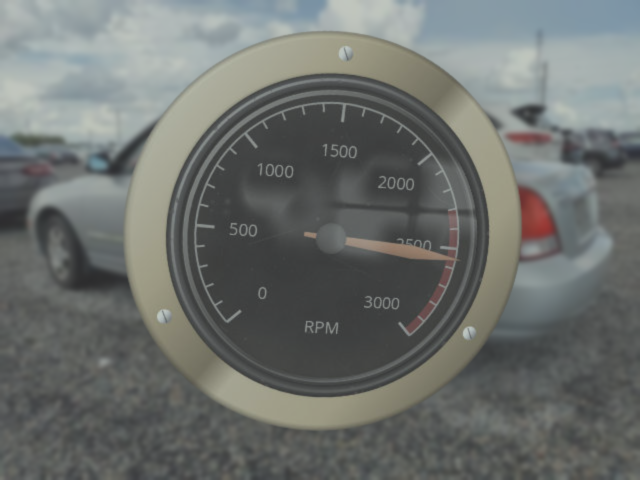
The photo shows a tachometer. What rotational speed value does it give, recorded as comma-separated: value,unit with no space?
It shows 2550,rpm
